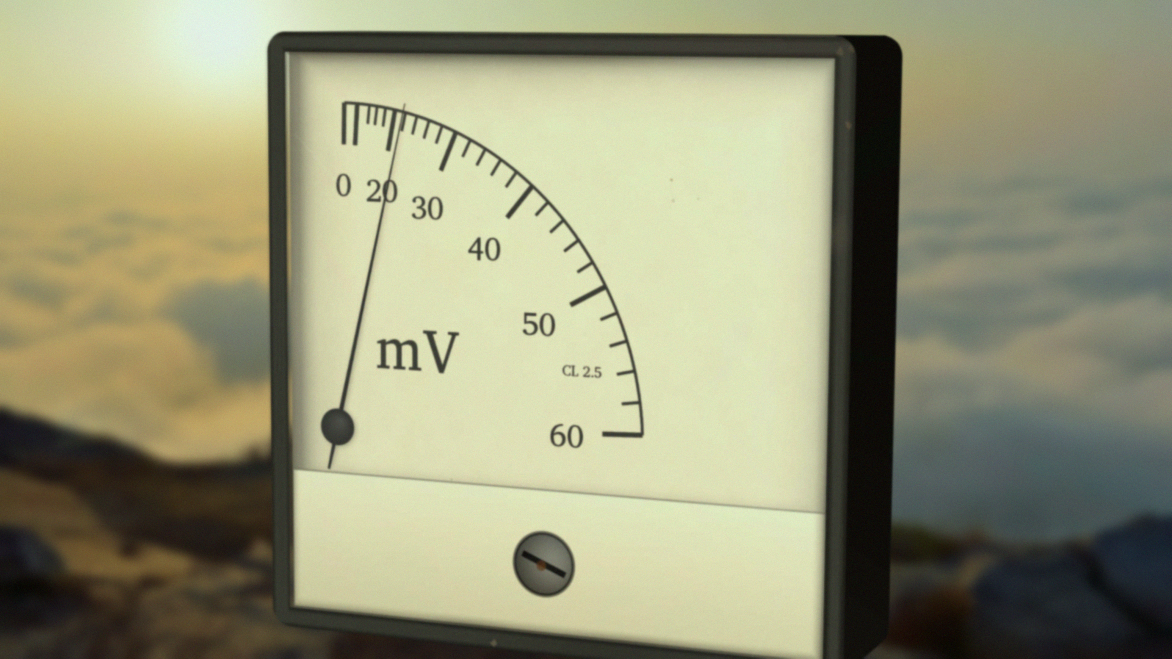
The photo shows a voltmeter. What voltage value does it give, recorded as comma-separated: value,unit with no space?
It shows 22,mV
